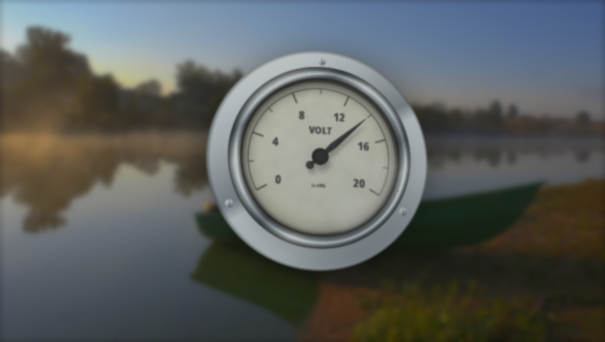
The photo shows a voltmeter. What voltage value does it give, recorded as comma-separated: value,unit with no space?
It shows 14,V
